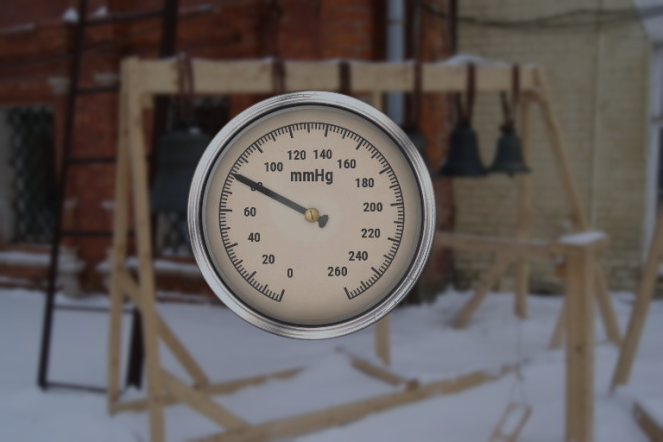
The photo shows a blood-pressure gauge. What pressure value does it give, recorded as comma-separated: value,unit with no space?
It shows 80,mmHg
